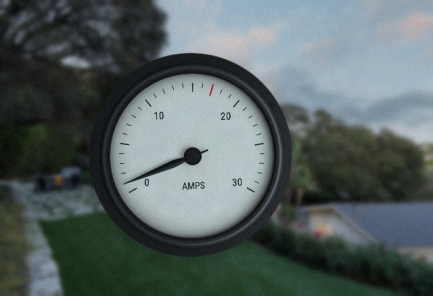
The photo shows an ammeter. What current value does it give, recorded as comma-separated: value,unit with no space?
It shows 1,A
